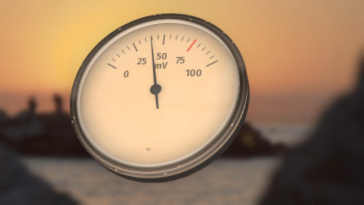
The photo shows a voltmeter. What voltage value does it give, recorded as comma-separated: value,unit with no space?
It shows 40,mV
